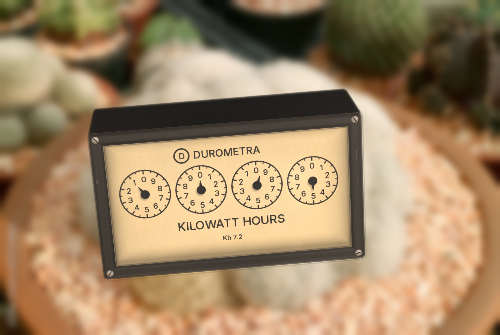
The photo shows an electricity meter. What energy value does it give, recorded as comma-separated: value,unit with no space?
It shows 995,kWh
